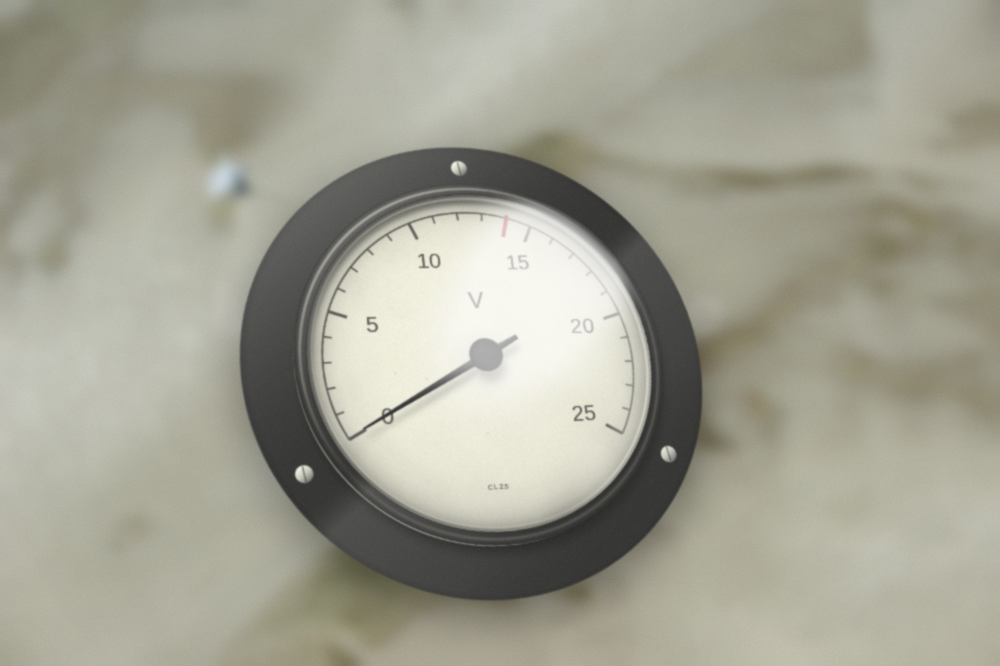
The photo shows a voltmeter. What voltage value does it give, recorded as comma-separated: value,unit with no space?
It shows 0,V
